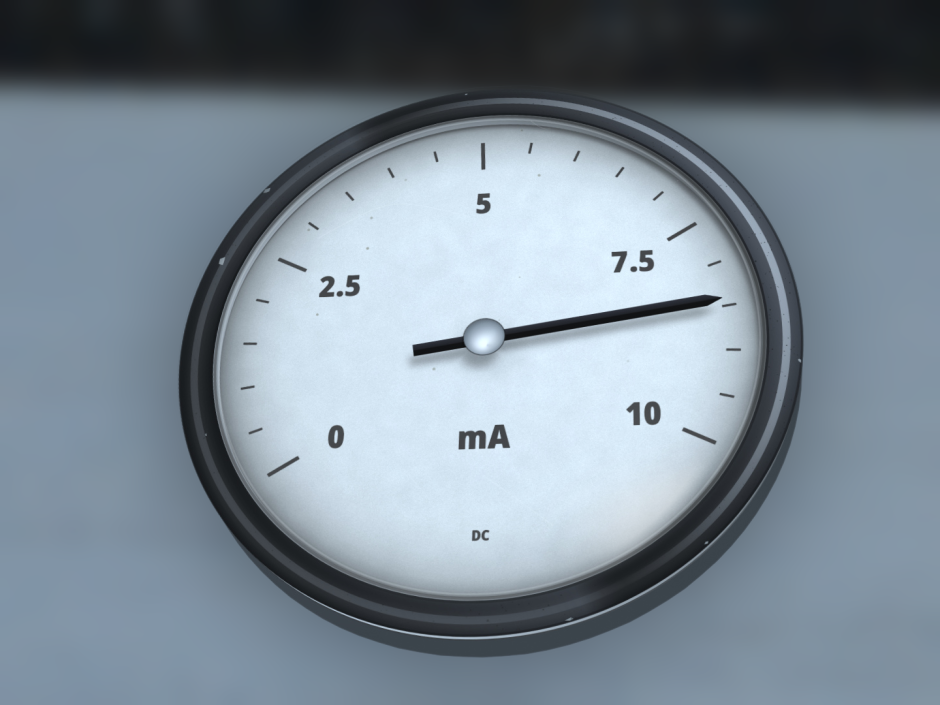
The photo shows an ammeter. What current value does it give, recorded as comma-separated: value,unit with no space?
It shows 8.5,mA
